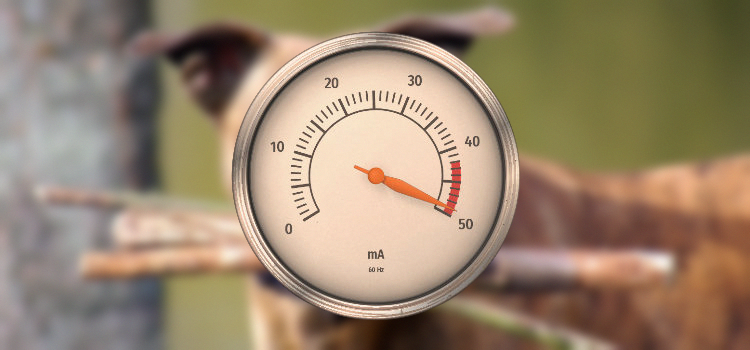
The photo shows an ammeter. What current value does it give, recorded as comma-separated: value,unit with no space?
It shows 49,mA
